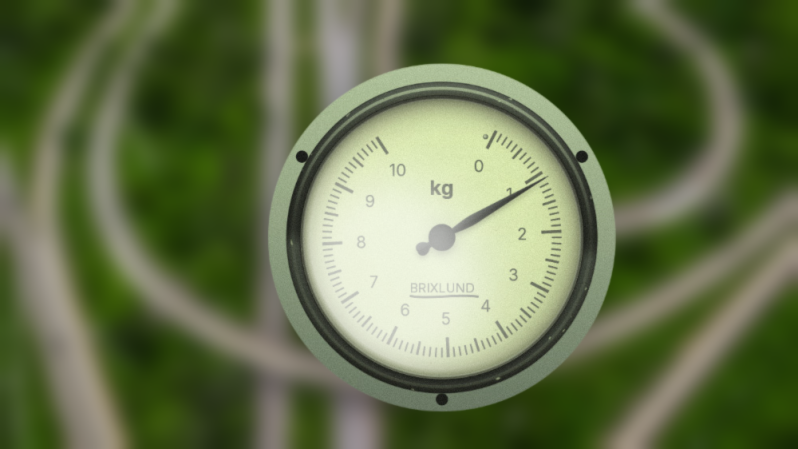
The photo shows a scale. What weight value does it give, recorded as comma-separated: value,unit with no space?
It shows 1.1,kg
